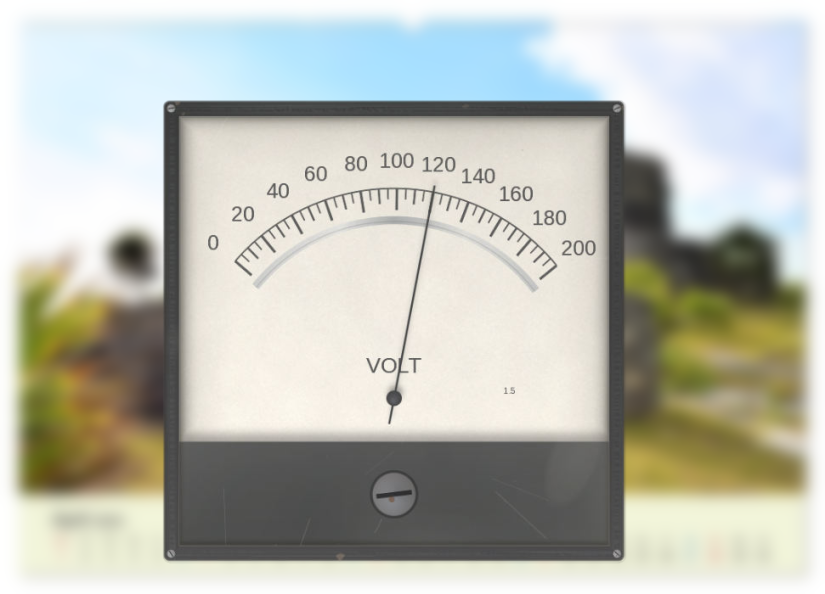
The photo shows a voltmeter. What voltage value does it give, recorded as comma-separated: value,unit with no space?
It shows 120,V
